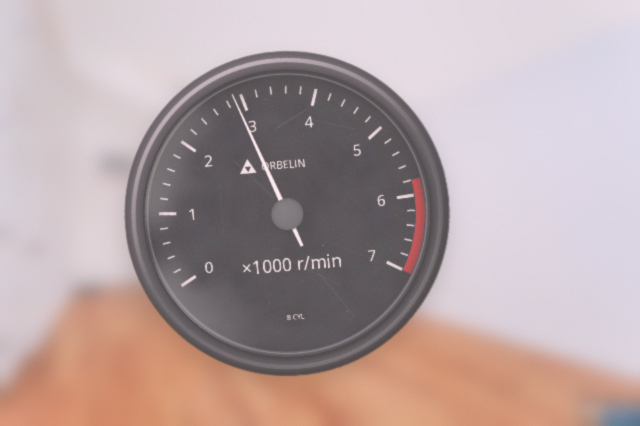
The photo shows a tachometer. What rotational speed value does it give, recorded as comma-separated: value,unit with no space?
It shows 2900,rpm
